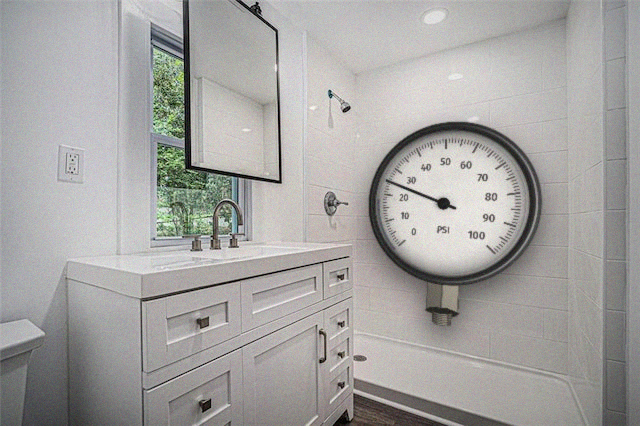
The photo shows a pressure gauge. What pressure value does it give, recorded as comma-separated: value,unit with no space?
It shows 25,psi
